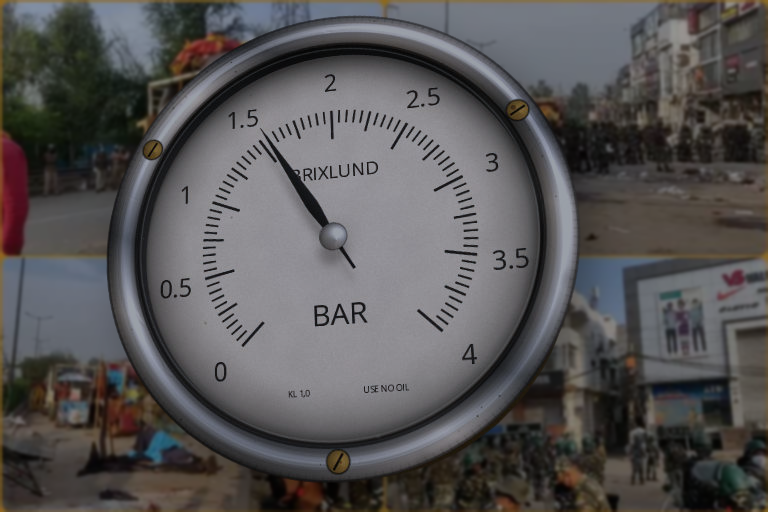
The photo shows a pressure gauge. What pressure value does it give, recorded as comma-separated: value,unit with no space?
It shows 1.55,bar
